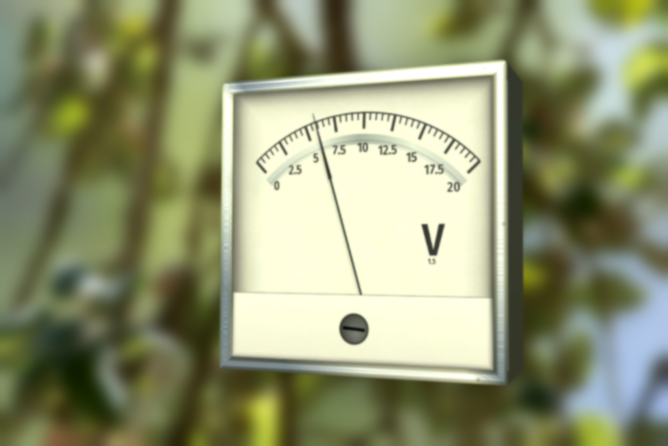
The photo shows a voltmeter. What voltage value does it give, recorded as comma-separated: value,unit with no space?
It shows 6,V
